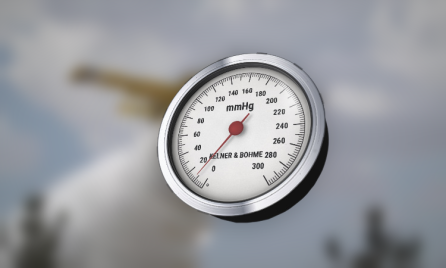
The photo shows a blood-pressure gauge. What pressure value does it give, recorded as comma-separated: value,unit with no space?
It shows 10,mmHg
